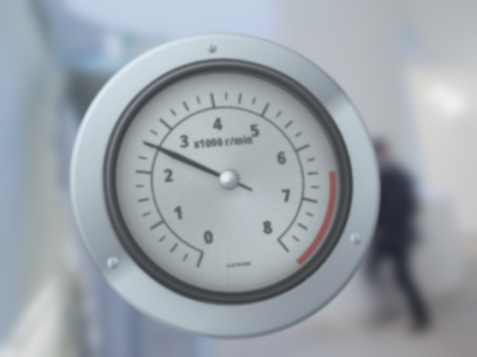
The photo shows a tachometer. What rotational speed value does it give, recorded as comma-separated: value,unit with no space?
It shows 2500,rpm
